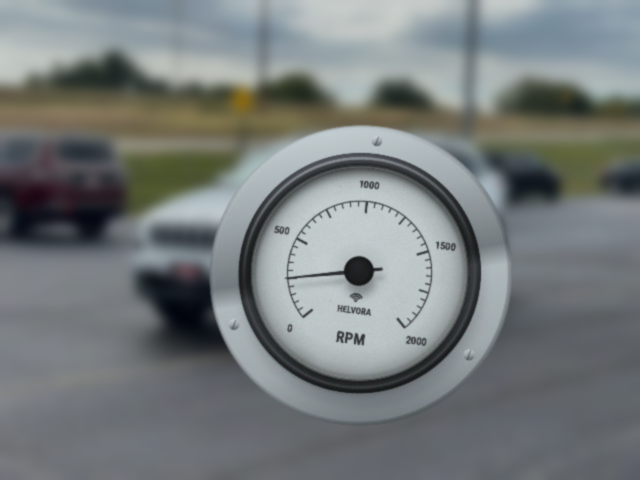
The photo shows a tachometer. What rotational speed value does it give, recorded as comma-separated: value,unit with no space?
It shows 250,rpm
